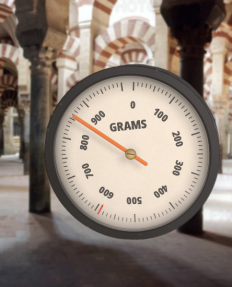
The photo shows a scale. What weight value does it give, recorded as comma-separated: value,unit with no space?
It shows 860,g
